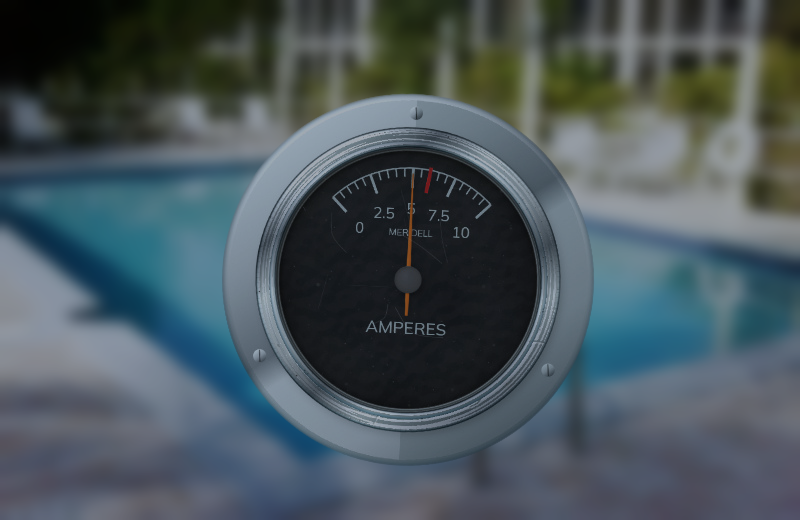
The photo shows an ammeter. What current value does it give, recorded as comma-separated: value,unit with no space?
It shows 5,A
